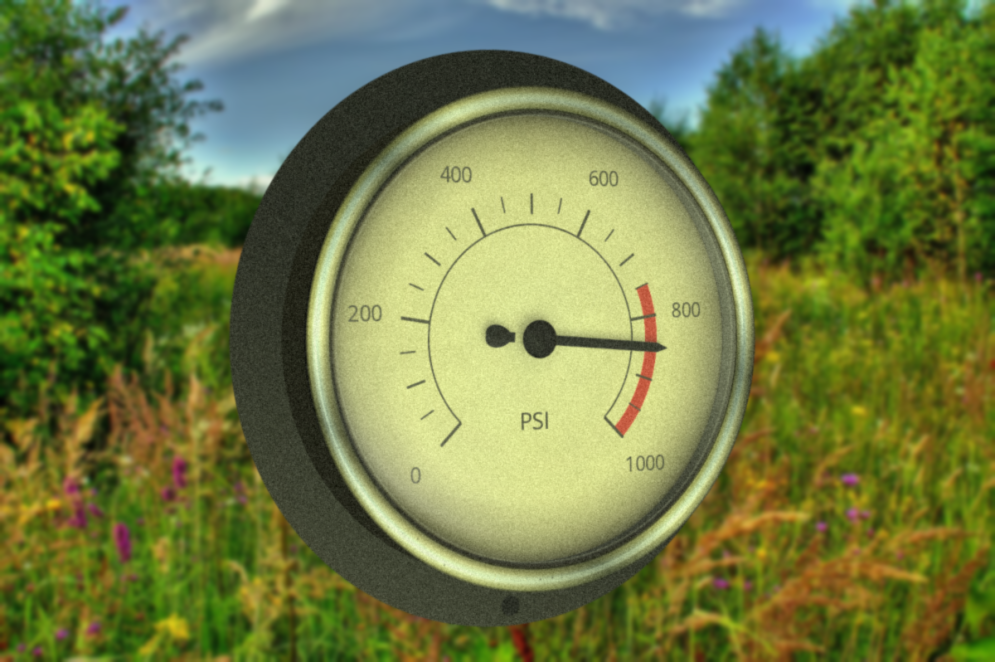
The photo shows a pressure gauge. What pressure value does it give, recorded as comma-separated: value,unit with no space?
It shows 850,psi
